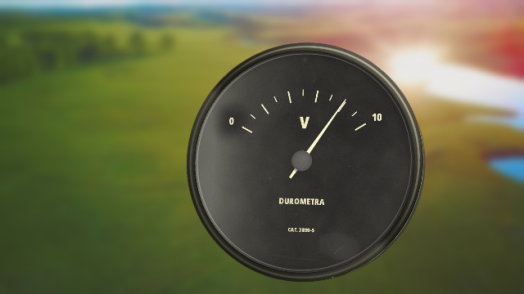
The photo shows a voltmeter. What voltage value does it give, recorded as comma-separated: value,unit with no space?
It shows 8,V
